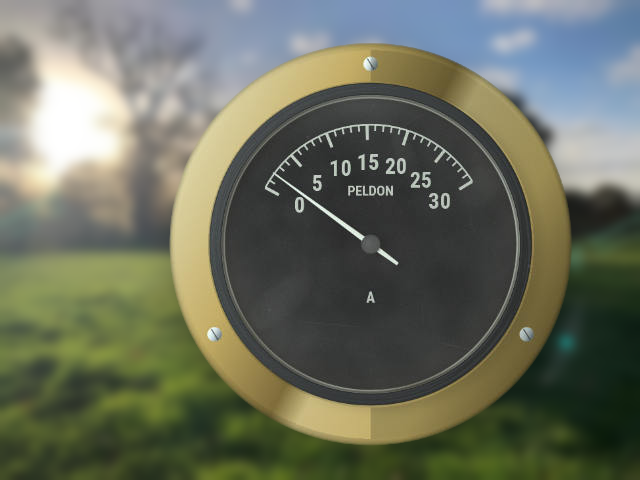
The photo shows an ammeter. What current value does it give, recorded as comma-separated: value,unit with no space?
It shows 2,A
